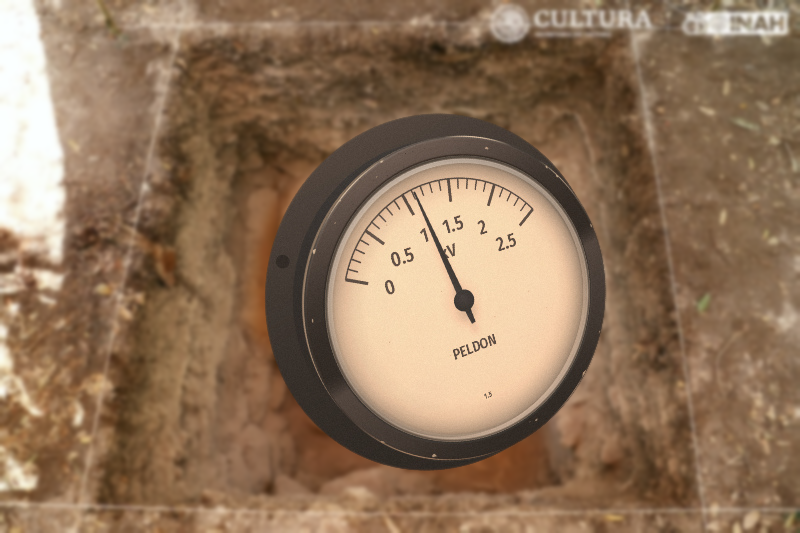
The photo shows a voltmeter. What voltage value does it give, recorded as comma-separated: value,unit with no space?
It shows 1.1,kV
